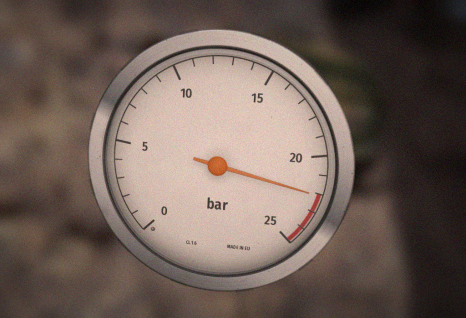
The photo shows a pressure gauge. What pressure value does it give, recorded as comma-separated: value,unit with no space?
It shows 22,bar
